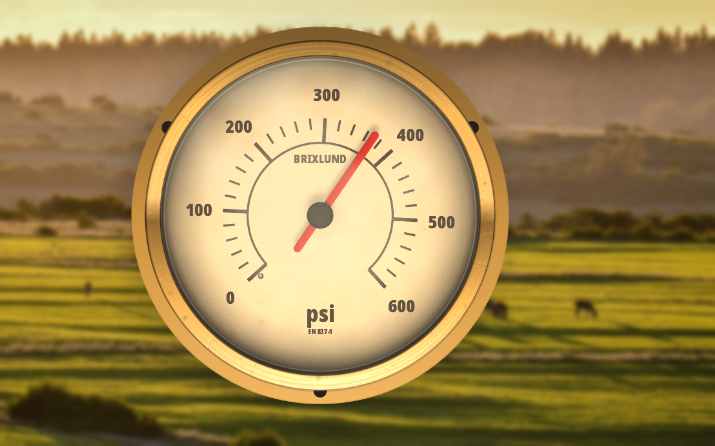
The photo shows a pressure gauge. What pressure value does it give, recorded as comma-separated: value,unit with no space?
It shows 370,psi
